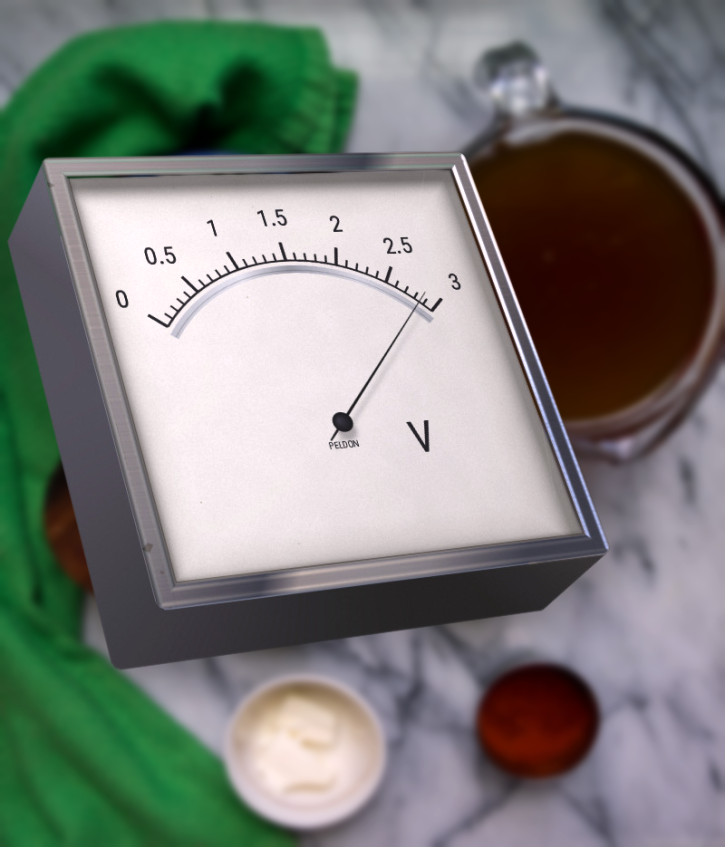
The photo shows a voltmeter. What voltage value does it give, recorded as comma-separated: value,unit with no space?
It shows 2.85,V
